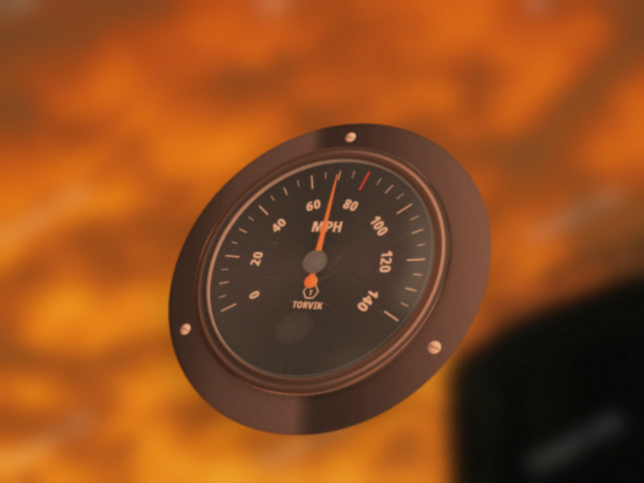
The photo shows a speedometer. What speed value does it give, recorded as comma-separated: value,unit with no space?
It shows 70,mph
